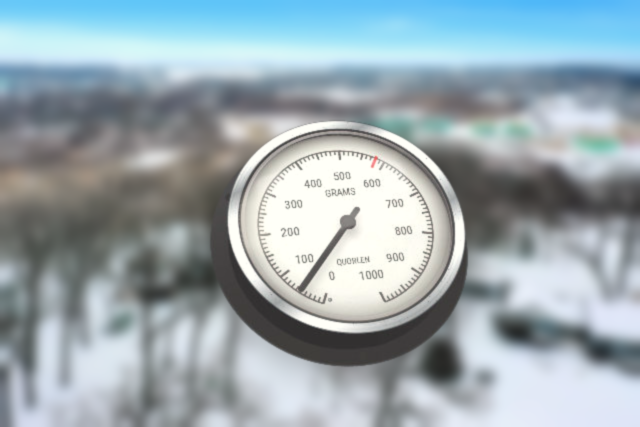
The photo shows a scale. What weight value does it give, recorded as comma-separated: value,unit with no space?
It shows 50,g
